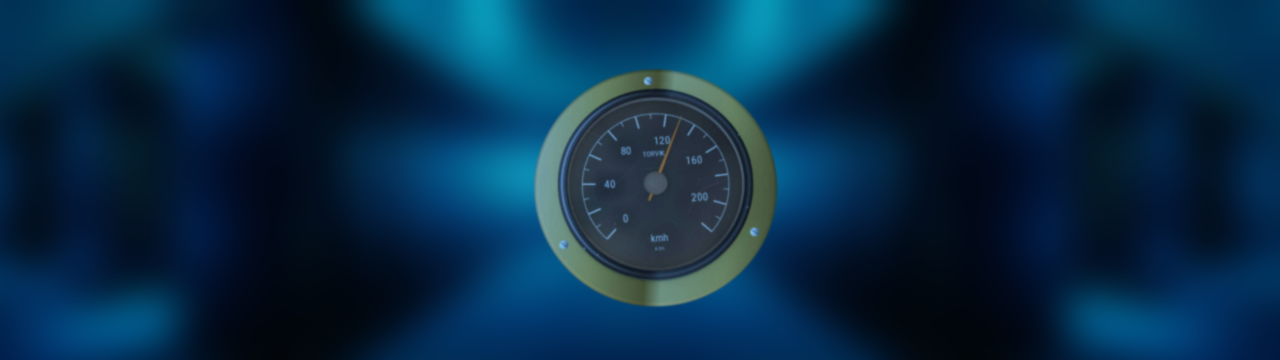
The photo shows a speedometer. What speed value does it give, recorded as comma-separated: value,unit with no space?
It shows 130,km/h
